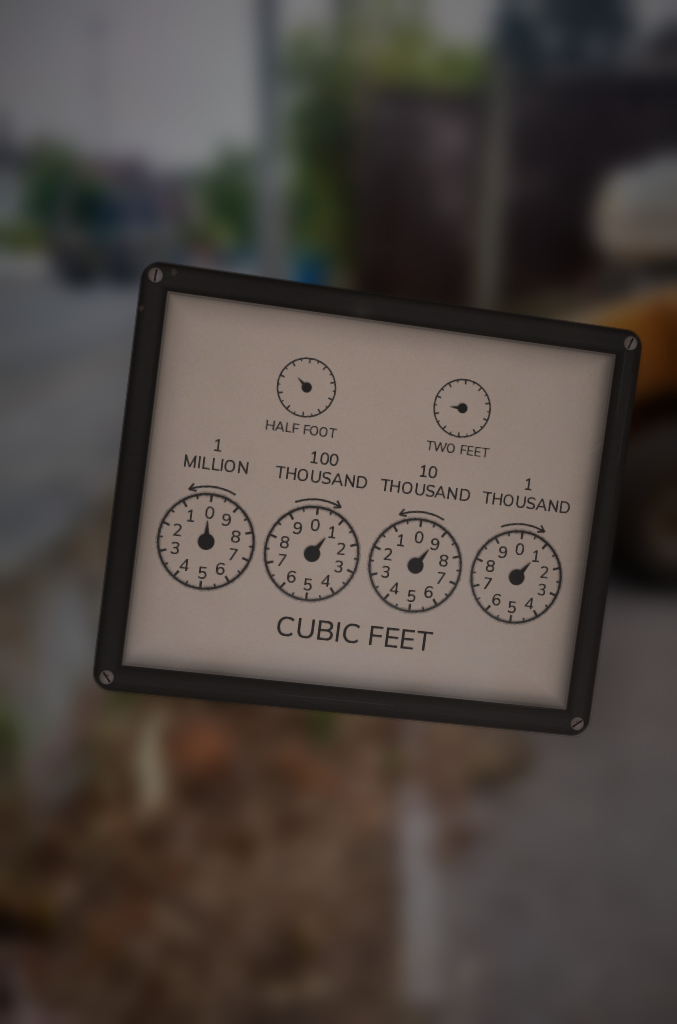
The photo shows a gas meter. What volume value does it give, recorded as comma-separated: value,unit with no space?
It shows 9100,ft³
